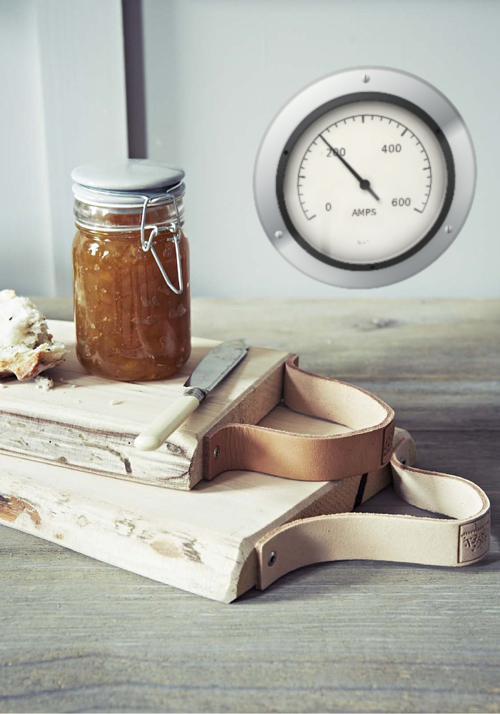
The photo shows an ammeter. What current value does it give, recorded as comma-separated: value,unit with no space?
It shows 200,A
